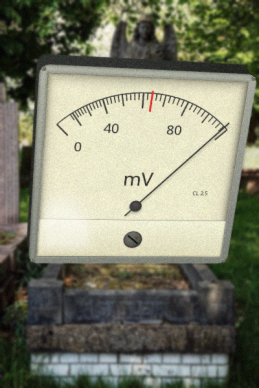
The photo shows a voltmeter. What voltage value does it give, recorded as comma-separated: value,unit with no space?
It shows 98,mV
